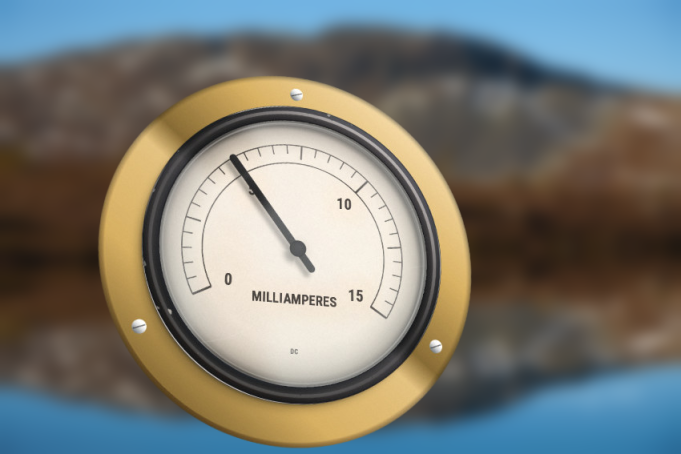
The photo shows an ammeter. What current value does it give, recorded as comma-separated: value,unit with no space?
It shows 5,mA
